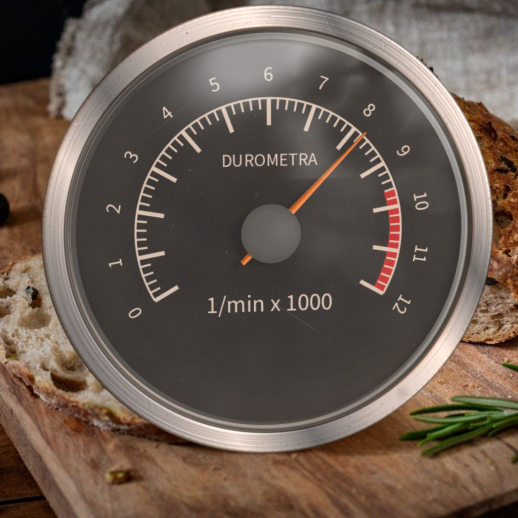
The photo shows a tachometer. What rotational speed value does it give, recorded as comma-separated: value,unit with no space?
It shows 8200,rpm
